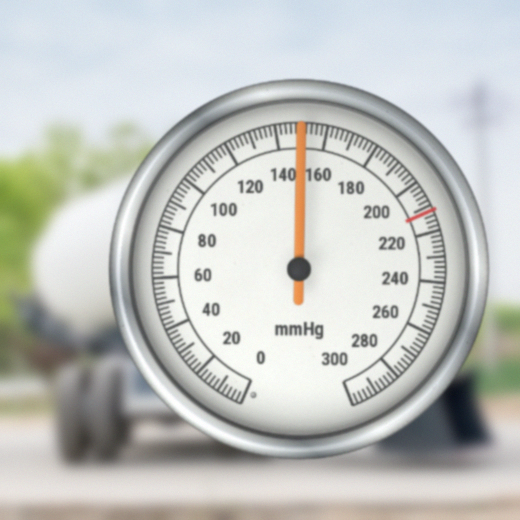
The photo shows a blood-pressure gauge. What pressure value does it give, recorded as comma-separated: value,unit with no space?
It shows 150,mmHg
